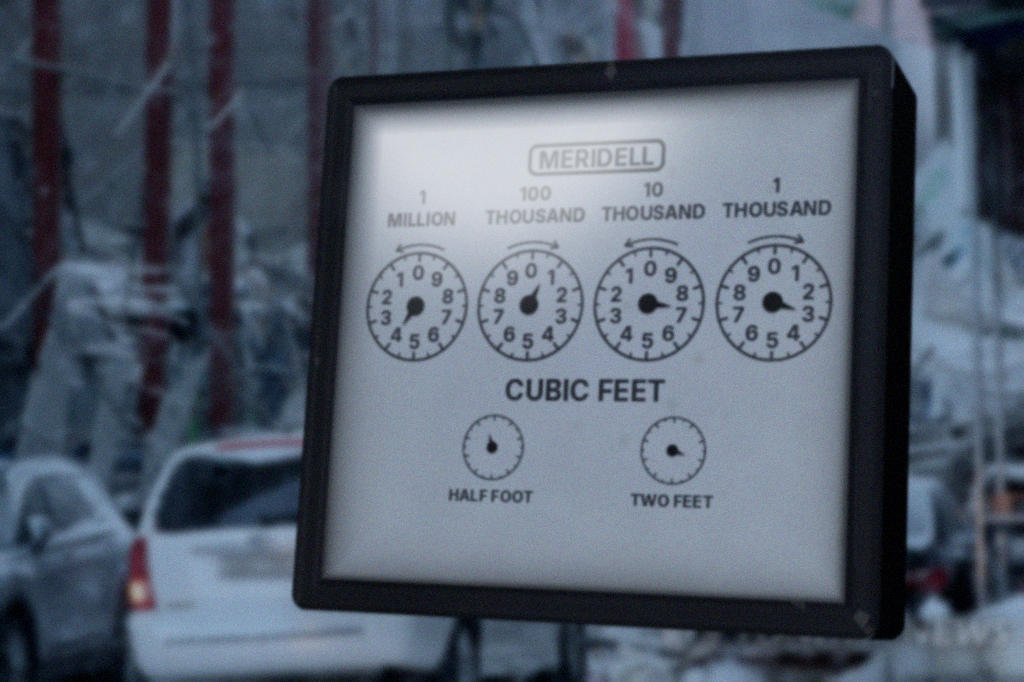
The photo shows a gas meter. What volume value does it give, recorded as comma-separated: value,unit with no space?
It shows 407300,ft³
